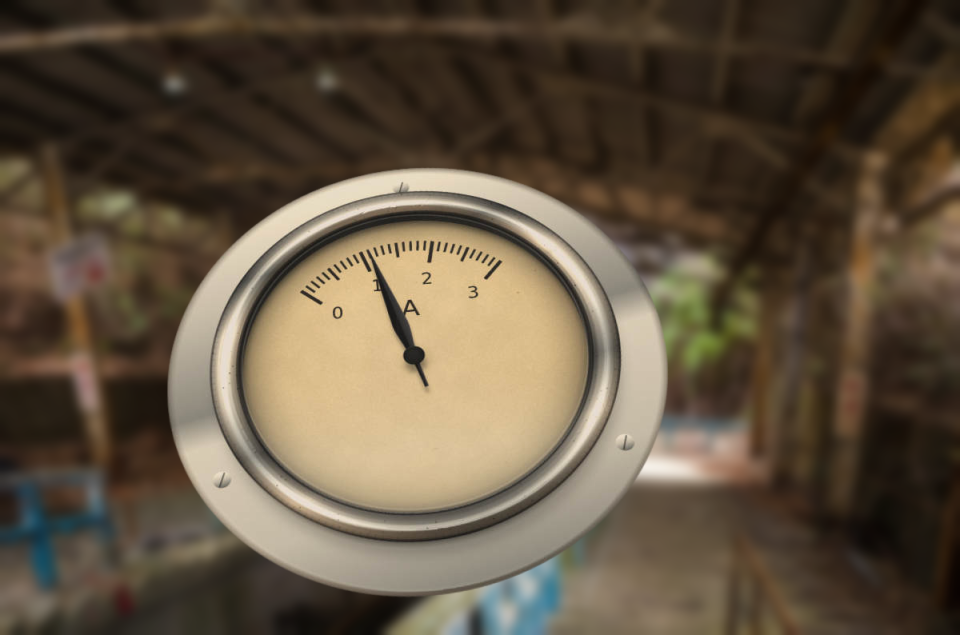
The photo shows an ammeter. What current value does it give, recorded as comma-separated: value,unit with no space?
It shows 1.1,A
